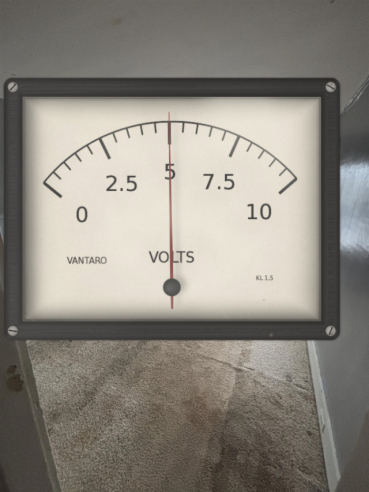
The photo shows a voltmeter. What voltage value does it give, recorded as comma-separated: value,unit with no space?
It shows 5,V
